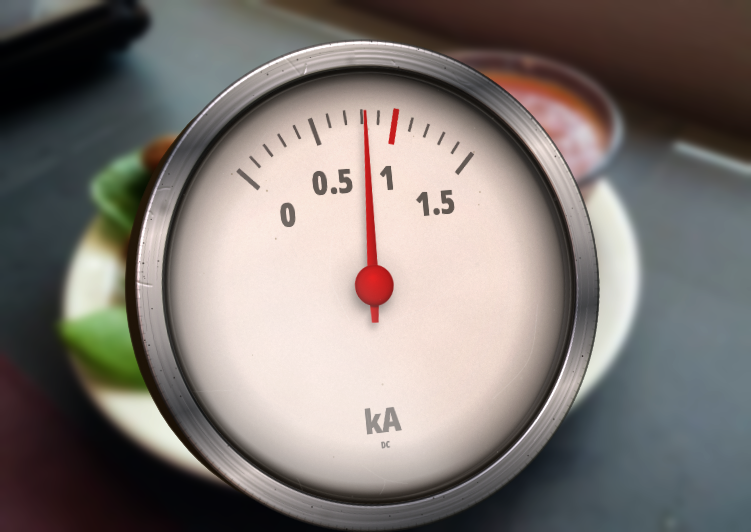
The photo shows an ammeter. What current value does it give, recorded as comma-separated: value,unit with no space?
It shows 0.8,kA
